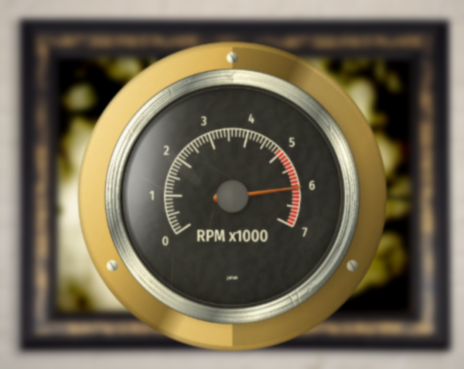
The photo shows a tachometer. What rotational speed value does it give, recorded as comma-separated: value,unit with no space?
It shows 6000,rpm
